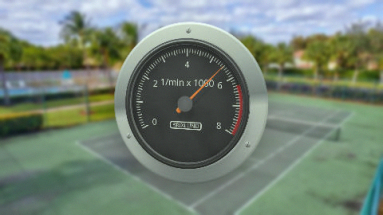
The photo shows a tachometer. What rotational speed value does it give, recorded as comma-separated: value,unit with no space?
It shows 5500,rpm
